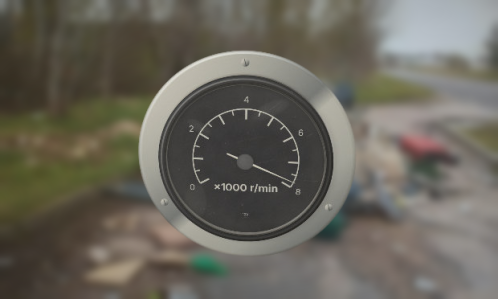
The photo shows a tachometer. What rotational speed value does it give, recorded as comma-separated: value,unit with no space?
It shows 7750,rpm
